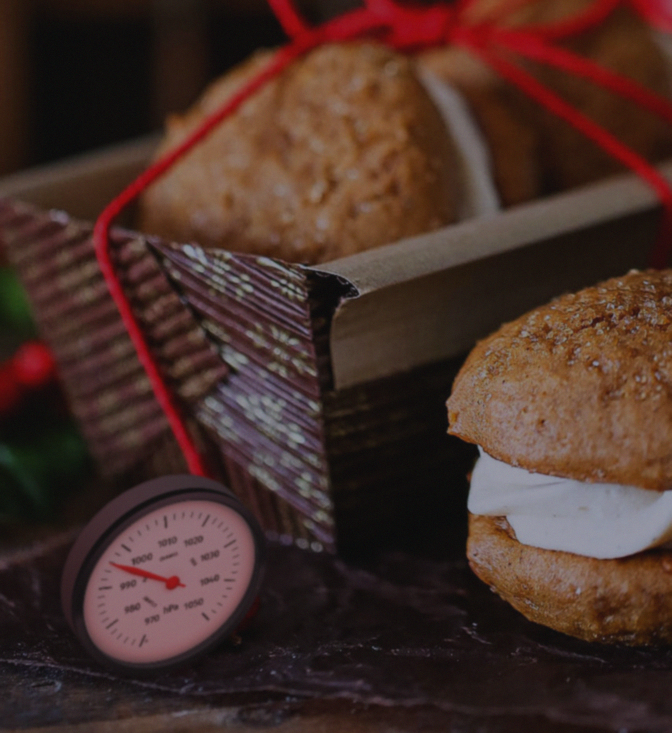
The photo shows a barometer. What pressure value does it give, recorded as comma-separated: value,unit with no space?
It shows 996,hPa
